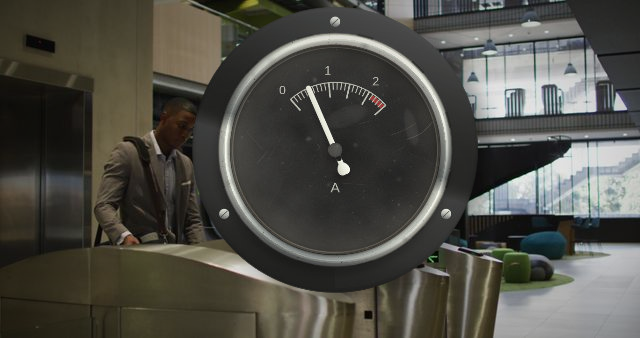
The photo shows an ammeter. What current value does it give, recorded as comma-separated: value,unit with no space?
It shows 0.5,A
